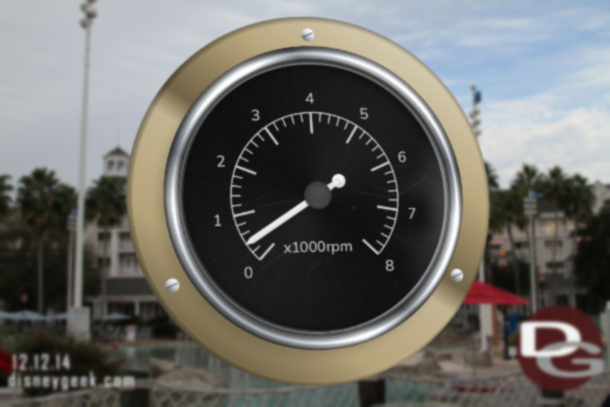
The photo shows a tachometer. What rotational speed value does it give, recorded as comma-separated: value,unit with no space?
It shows 400,rpm
